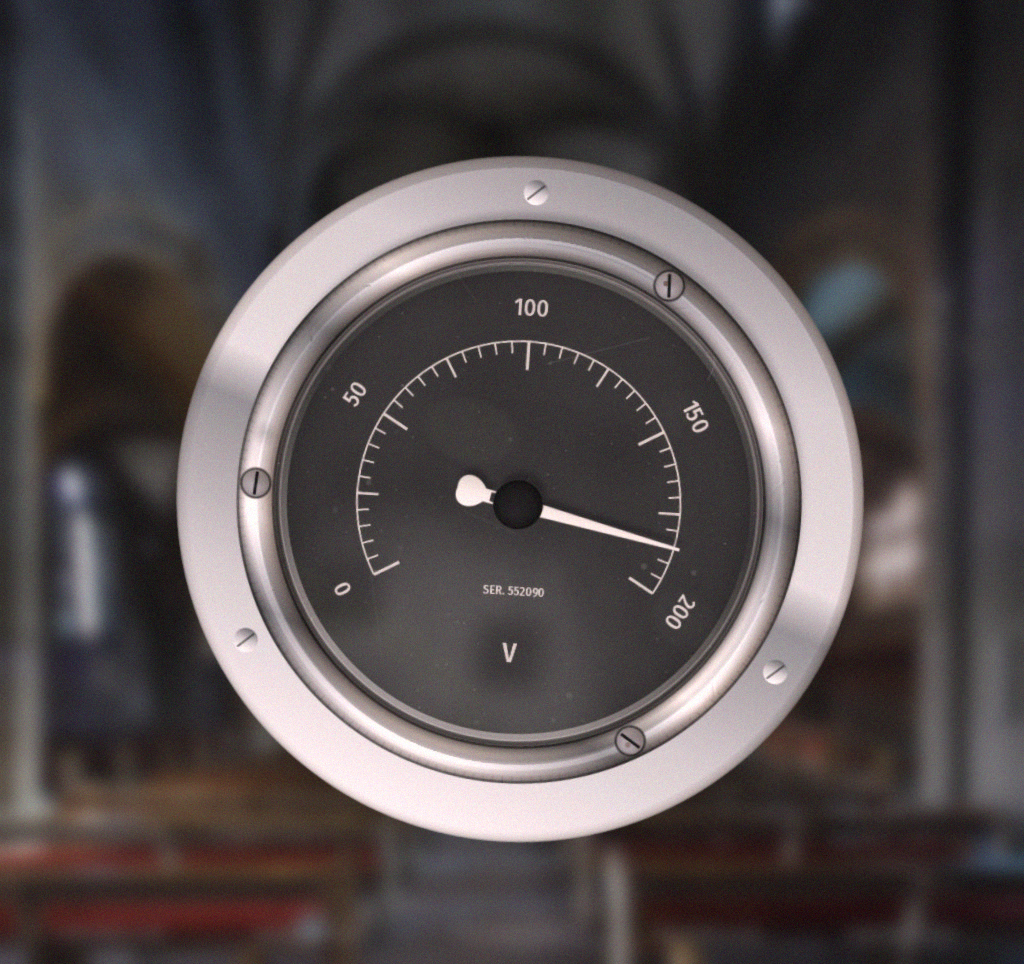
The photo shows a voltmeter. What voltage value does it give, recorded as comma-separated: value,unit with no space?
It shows 185,V
